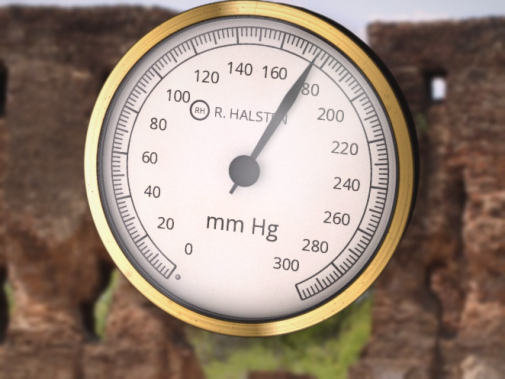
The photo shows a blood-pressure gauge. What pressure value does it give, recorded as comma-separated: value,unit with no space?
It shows 176,mmHg
